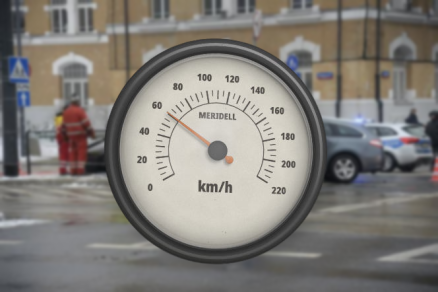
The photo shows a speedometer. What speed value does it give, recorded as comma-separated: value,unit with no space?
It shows 60,km/h
